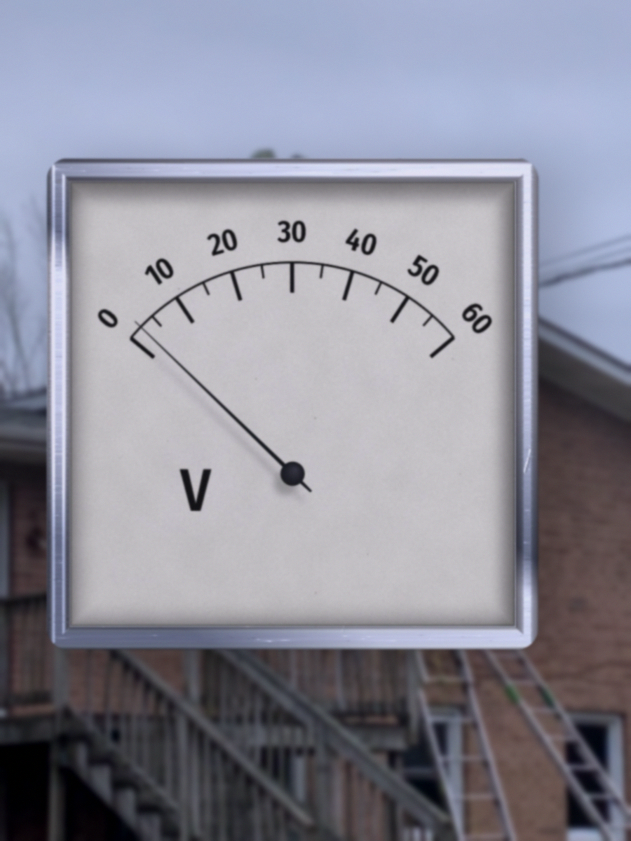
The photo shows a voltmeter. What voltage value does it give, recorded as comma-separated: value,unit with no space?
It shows 2.5,V
